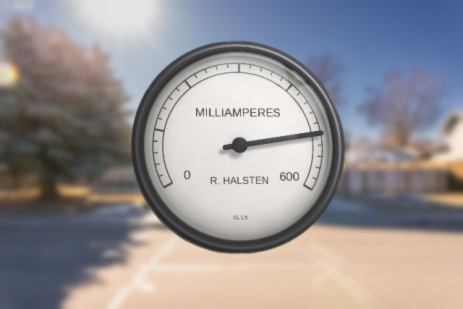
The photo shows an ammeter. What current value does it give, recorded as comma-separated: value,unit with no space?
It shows 500,mA
